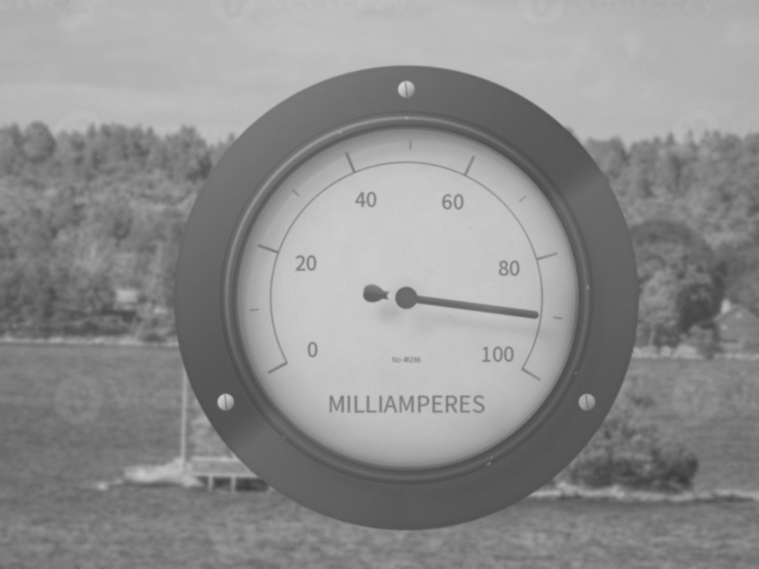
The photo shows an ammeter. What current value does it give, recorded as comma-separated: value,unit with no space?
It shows 90,mA
